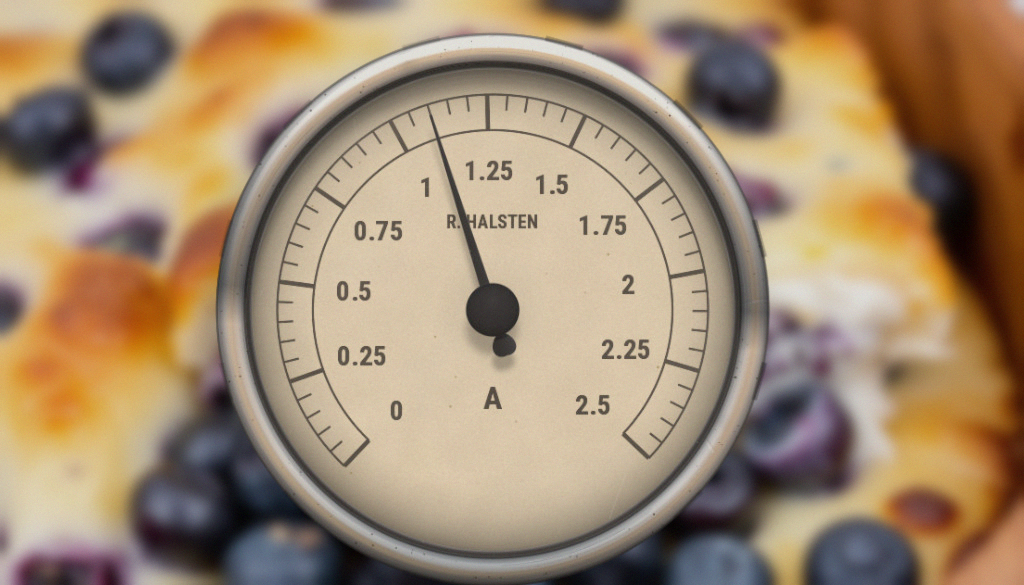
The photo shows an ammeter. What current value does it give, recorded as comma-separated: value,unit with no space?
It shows 1.1,A
